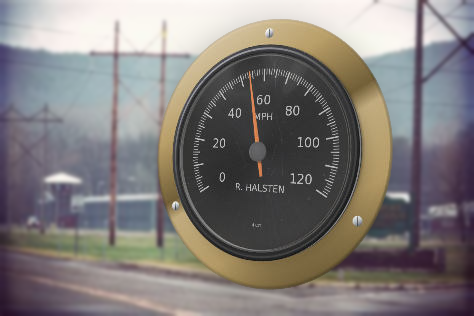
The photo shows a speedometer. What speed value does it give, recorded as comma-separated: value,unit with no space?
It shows 55,mph
